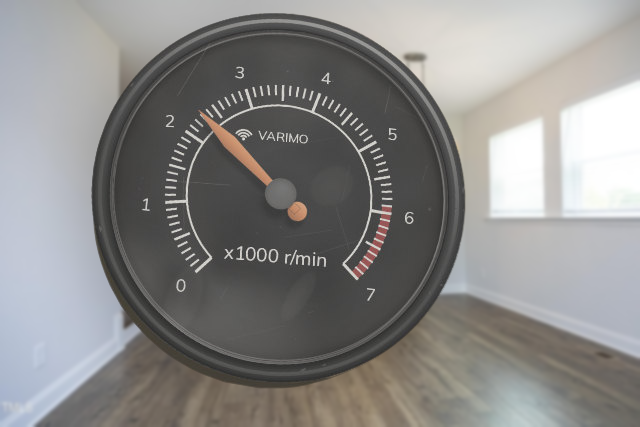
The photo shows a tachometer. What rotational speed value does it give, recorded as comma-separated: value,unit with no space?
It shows 2300,rpm
